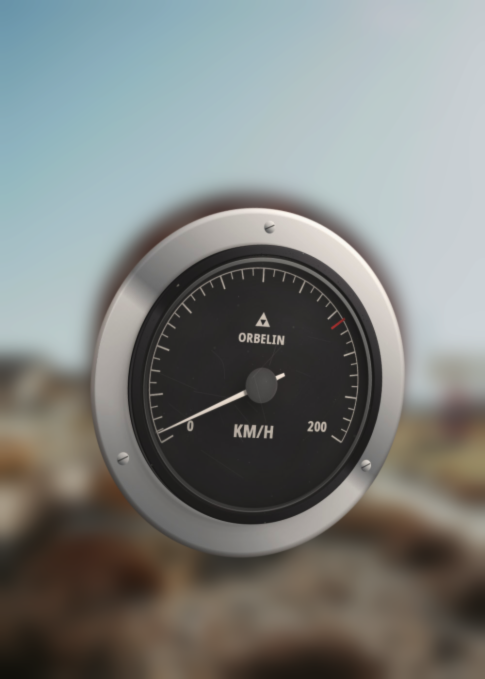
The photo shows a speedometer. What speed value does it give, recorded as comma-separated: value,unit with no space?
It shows 5,km/h
